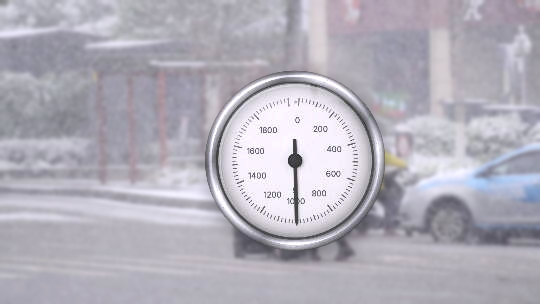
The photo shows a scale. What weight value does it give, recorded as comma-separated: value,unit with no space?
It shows 1000,g
